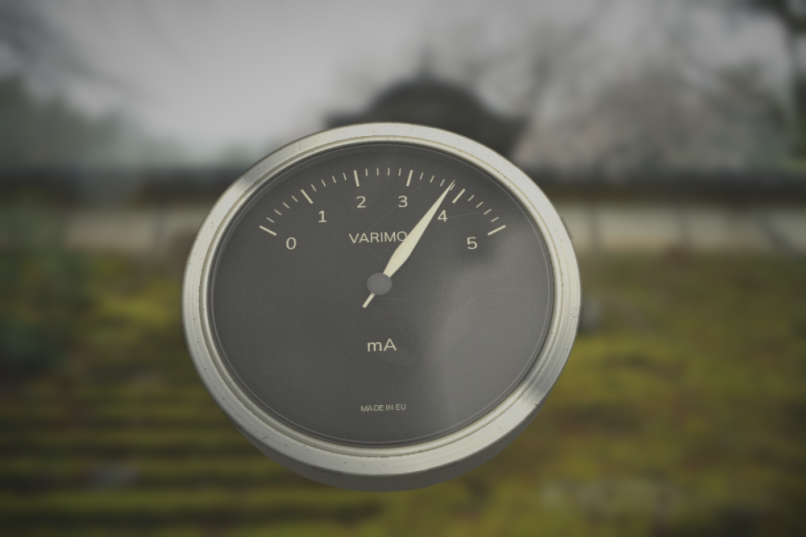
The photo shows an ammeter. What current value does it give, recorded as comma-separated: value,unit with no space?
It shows 3.8,mA
